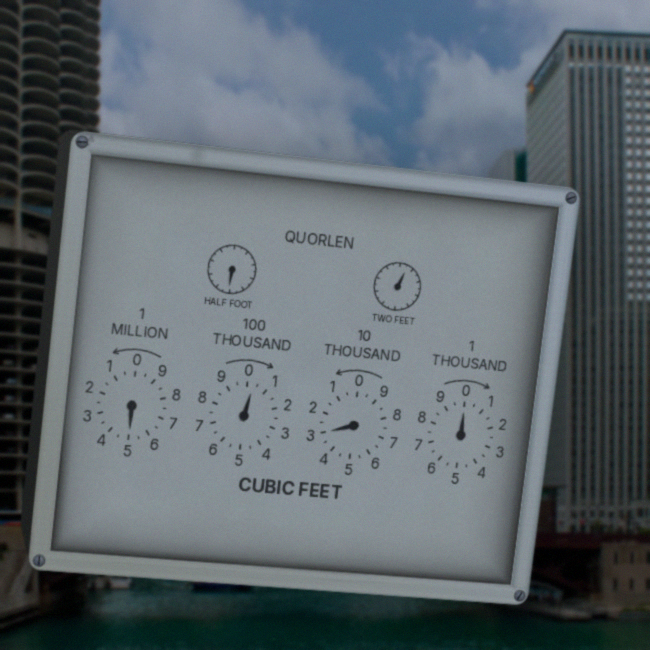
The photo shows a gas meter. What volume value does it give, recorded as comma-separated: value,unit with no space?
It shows 503000,ft³
